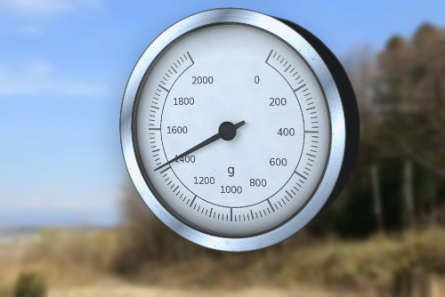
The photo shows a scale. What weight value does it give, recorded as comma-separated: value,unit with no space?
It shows 1420,g
